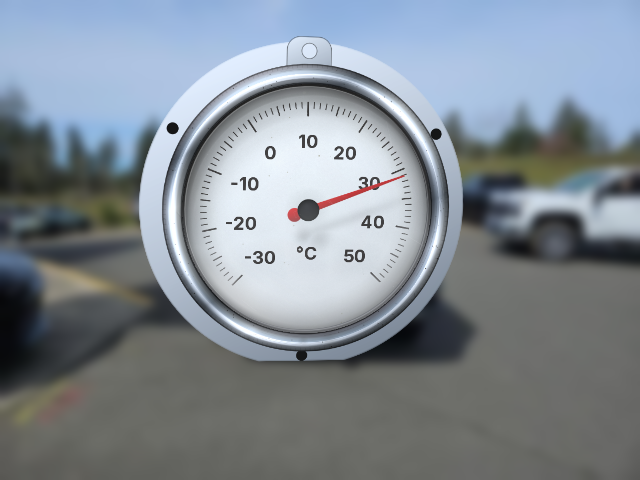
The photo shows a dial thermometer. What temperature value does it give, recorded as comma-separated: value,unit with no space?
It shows 31,°C
